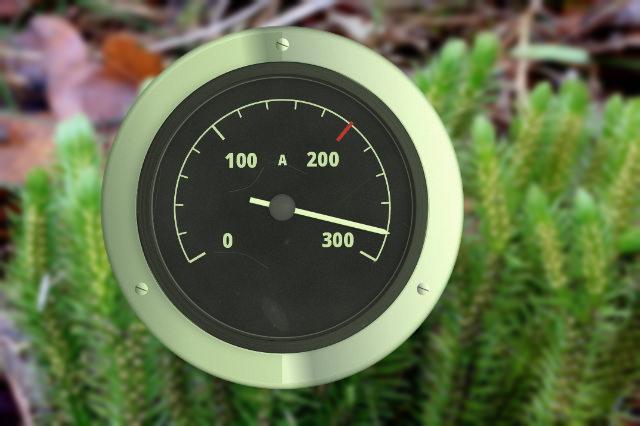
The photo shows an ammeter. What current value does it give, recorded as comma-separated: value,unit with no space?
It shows 280,A
